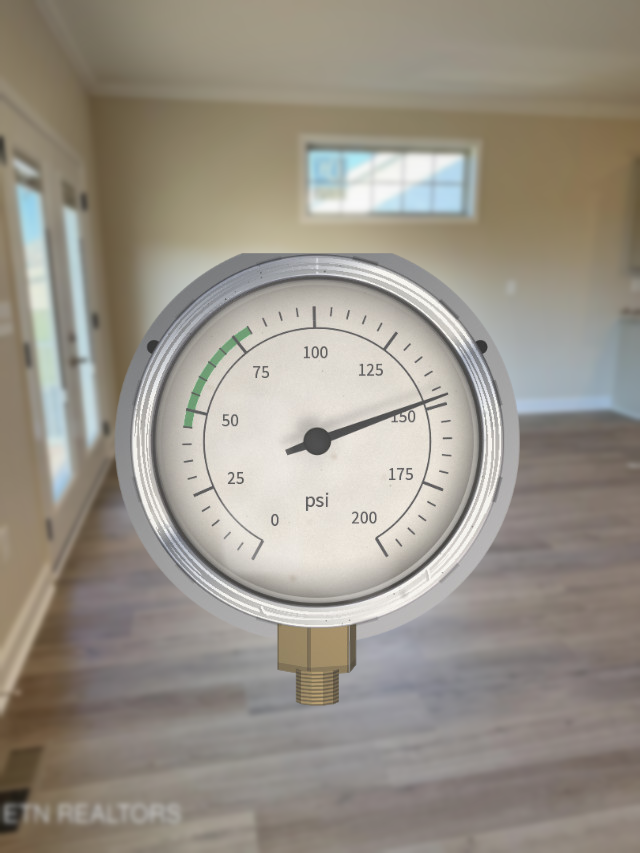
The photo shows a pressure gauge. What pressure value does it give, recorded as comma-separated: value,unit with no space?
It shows 147.5,psi
